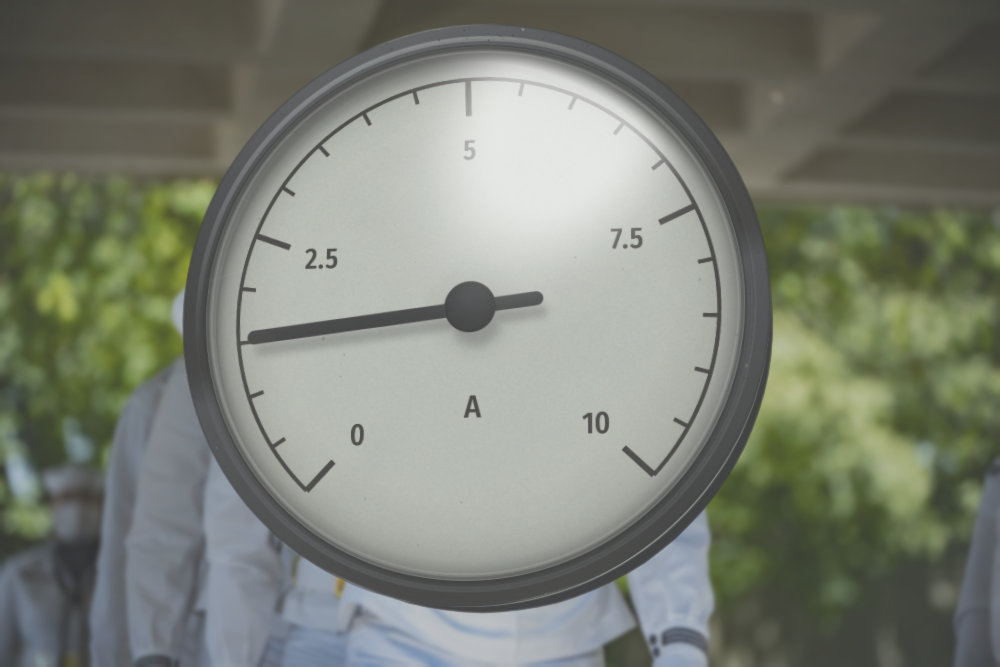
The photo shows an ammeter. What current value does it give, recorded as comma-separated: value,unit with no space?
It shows 1.5,A
